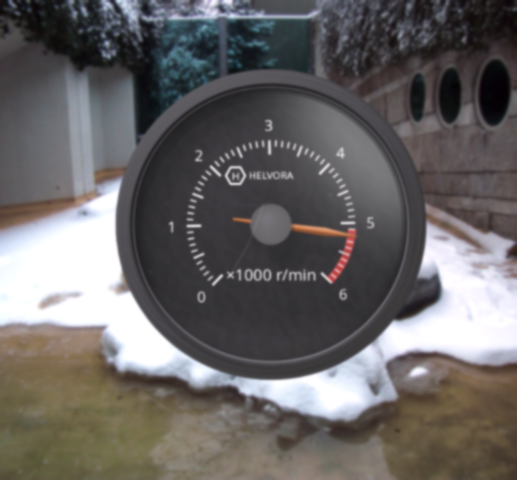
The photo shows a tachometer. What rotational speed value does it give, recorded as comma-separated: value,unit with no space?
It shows 5200,rpm
